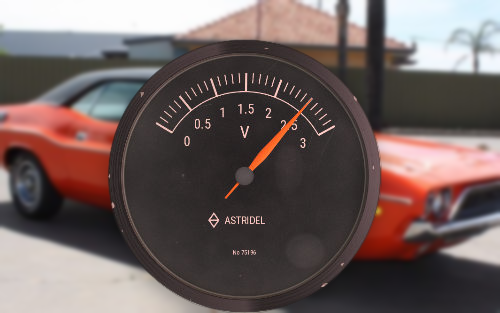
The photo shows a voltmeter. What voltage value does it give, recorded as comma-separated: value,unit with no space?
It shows 2.5,V
